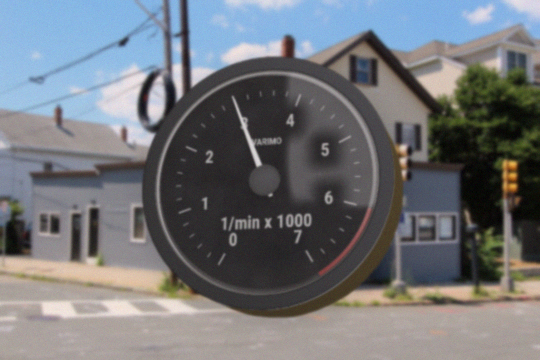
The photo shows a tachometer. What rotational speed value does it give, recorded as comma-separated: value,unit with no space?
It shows 3000,rpm
